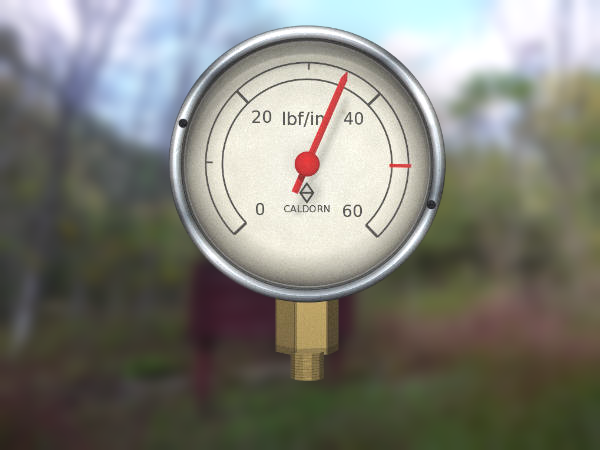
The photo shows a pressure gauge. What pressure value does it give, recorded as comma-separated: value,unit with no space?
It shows 35,psi
